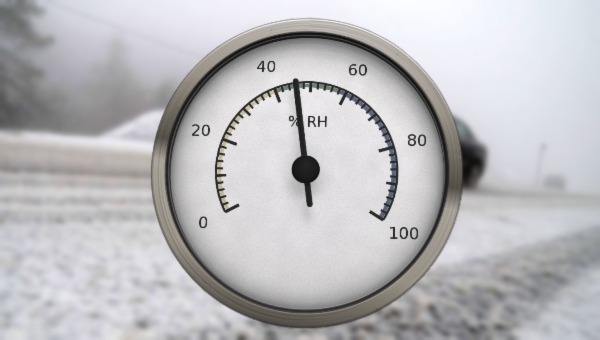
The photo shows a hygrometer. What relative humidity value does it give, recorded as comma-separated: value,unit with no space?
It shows 46,%
